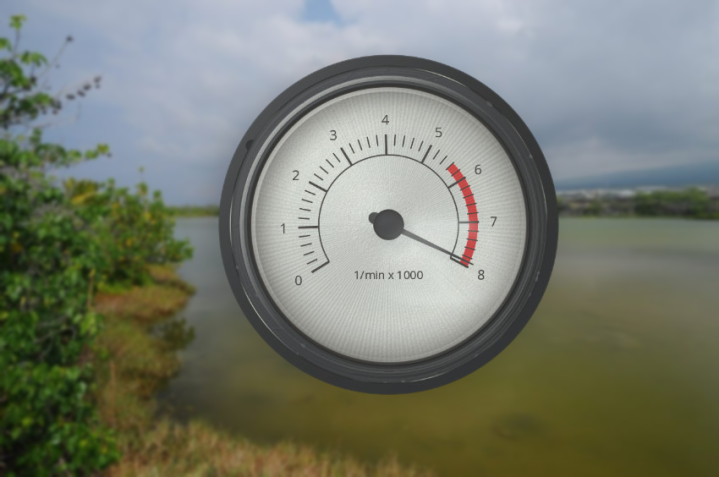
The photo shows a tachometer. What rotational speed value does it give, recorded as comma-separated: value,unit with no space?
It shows 7900,rpm
